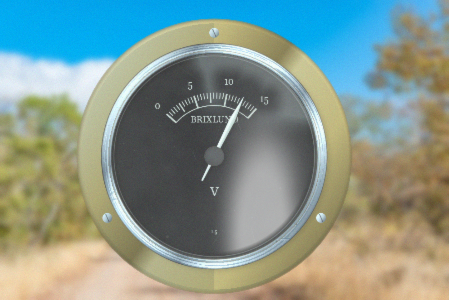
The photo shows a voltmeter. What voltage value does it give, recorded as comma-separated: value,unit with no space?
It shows 12.5,V
